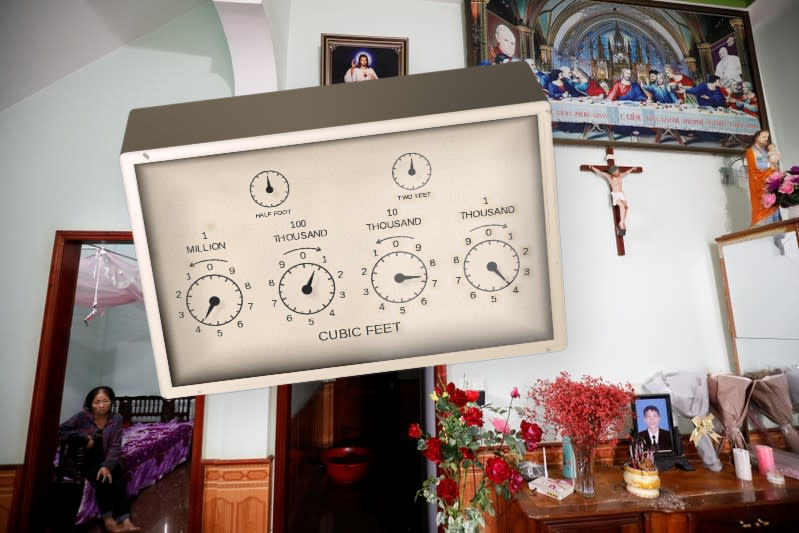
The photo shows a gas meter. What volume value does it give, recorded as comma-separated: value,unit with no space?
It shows 407400,ft³
